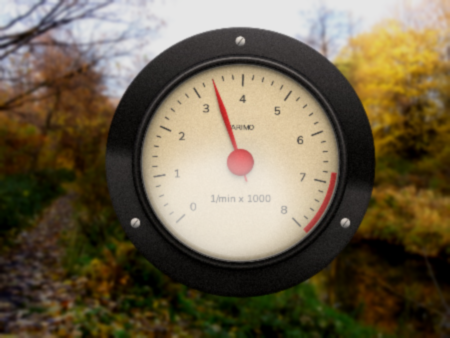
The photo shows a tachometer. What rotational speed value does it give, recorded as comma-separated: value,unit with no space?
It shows 3400,rpm
